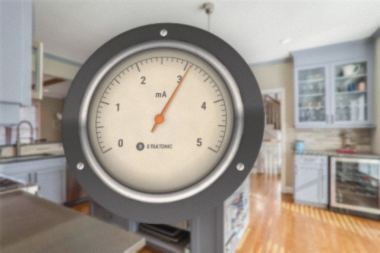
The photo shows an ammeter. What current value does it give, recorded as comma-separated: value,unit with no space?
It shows 3.1,mA
